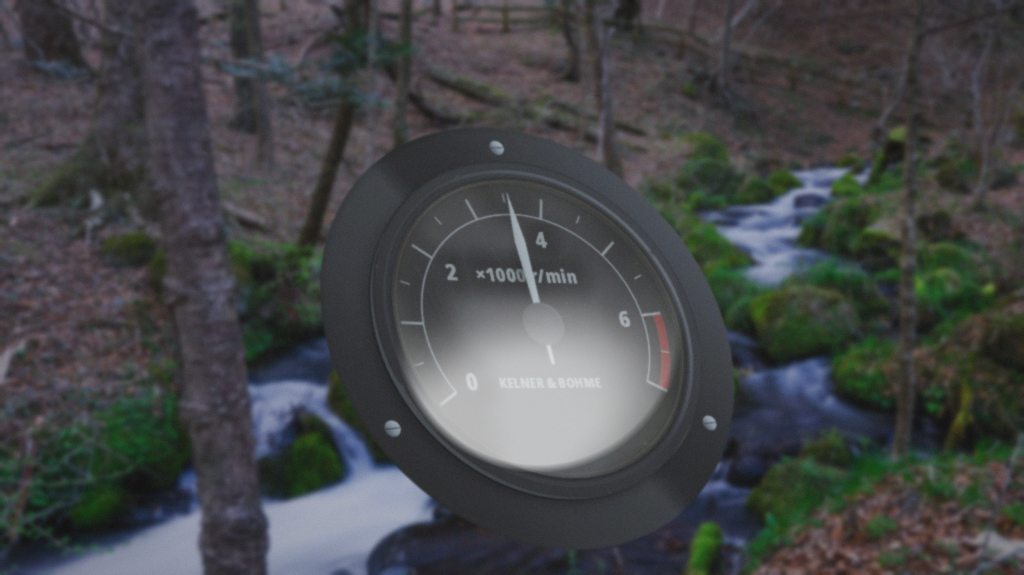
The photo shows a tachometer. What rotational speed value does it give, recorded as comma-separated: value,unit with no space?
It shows 3500,rpm
